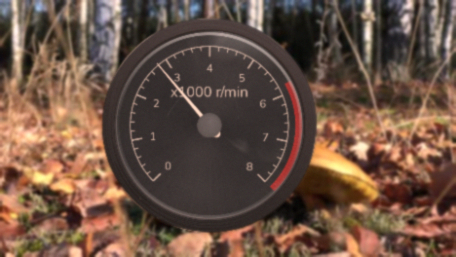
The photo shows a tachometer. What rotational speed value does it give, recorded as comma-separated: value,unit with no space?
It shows 2800,rpm
